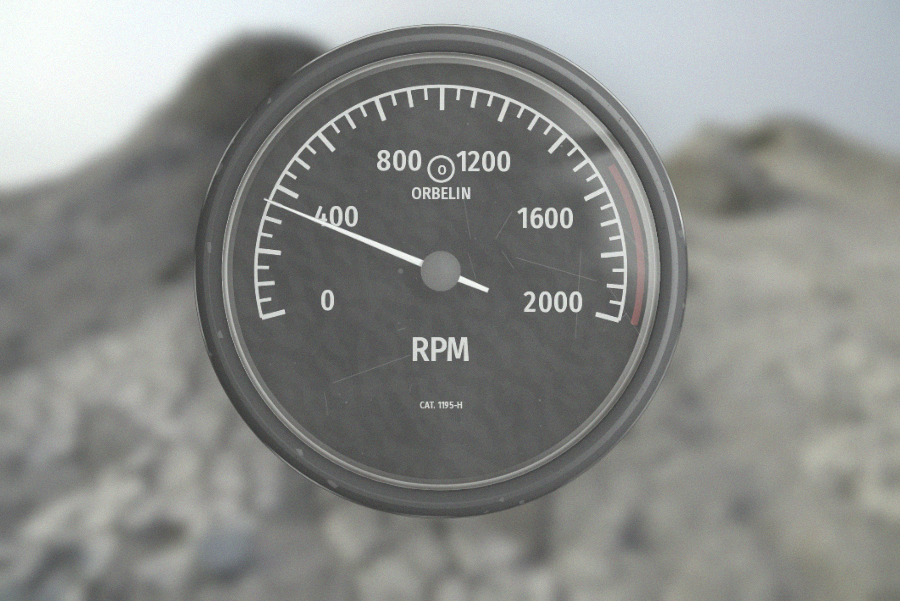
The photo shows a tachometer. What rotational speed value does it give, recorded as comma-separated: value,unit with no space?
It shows 350,rpm
